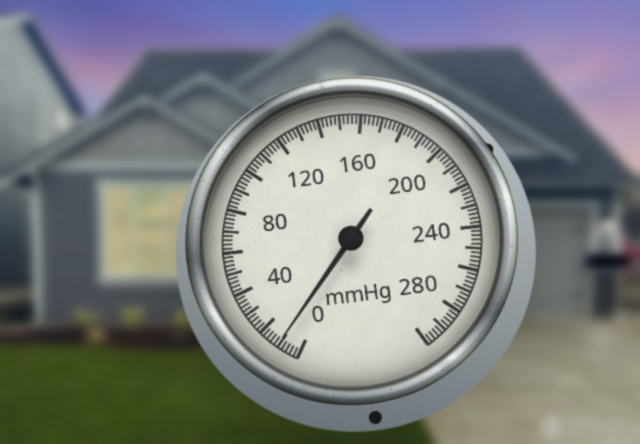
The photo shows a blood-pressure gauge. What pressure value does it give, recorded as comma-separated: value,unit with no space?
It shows 10,mmHg
